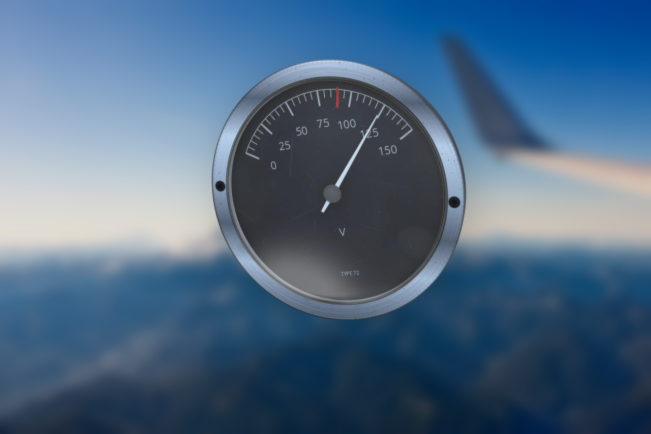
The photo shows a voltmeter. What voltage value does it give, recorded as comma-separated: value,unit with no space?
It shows 125,V
